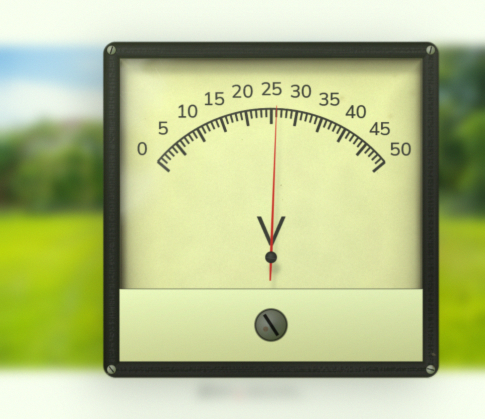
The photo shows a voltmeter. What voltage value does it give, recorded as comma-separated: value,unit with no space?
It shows 26,V
